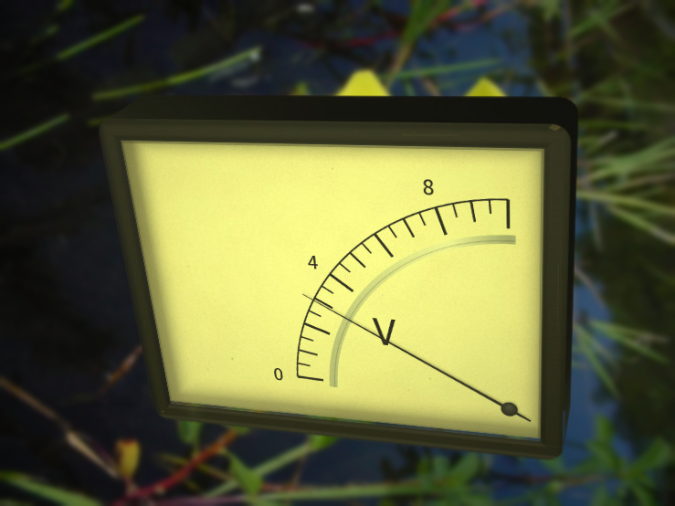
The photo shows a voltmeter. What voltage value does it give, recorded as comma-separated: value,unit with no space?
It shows 3,V
